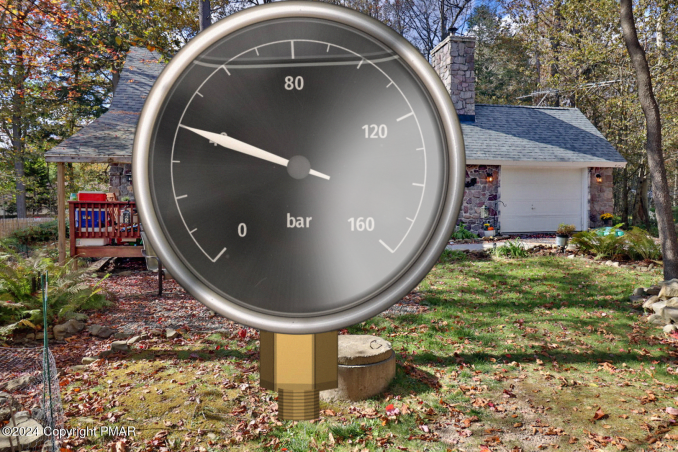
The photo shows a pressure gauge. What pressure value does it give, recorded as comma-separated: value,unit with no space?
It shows 40,bar
